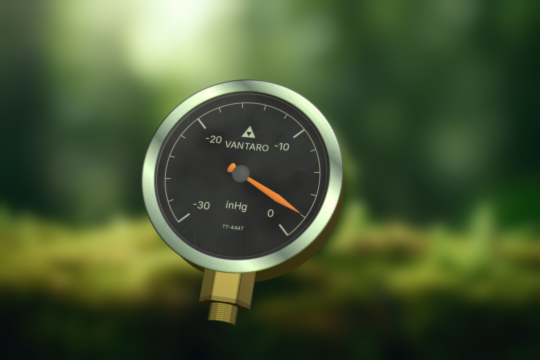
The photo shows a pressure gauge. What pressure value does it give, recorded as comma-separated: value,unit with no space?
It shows -2,inHg
